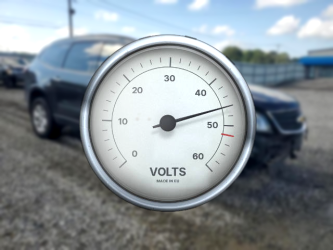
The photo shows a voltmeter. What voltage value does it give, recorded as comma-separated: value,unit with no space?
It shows 46,V
